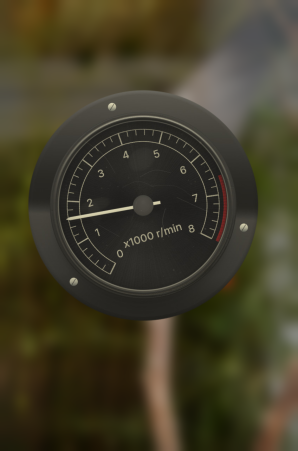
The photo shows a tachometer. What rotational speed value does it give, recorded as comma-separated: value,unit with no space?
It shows 1600,rpm
